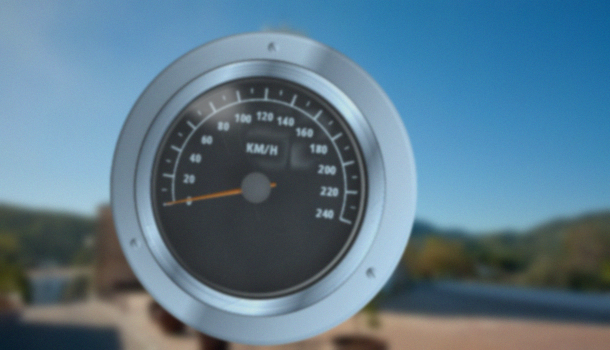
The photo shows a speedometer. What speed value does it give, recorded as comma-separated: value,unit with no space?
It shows 0,km/h
